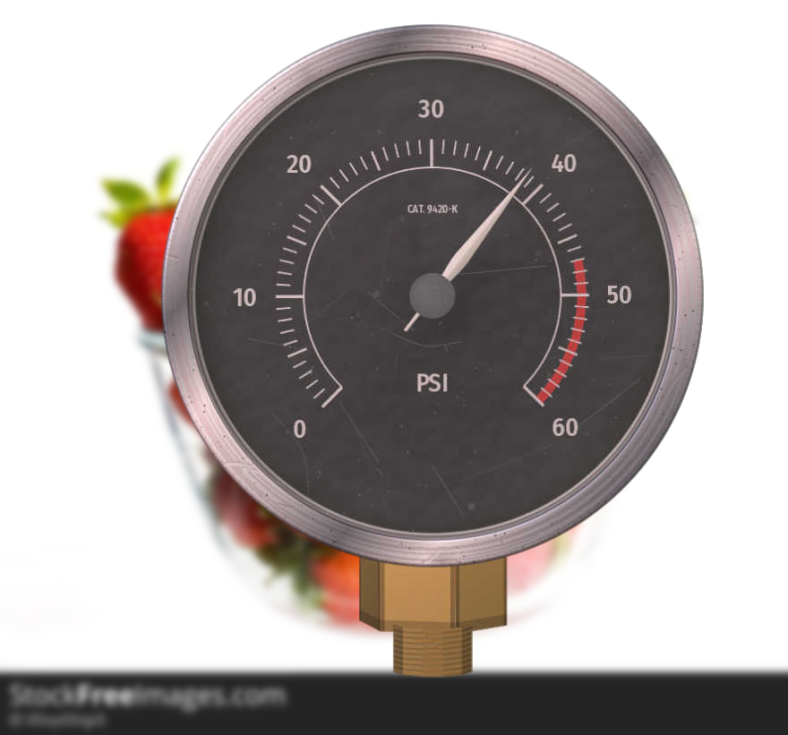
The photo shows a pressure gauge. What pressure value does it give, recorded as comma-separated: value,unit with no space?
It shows 38.5,psi
